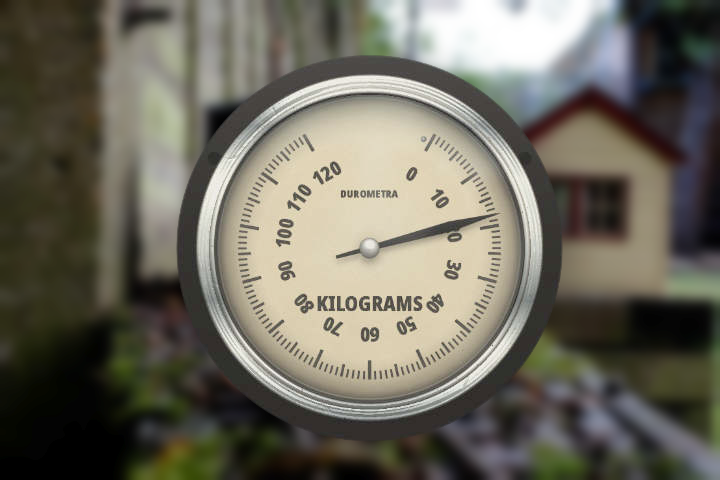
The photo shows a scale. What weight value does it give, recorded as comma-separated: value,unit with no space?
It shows 18,kg
